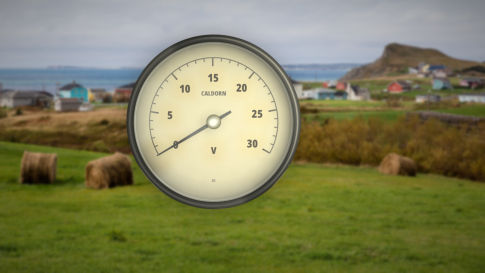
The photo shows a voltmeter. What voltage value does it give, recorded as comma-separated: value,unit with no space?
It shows 0,V
